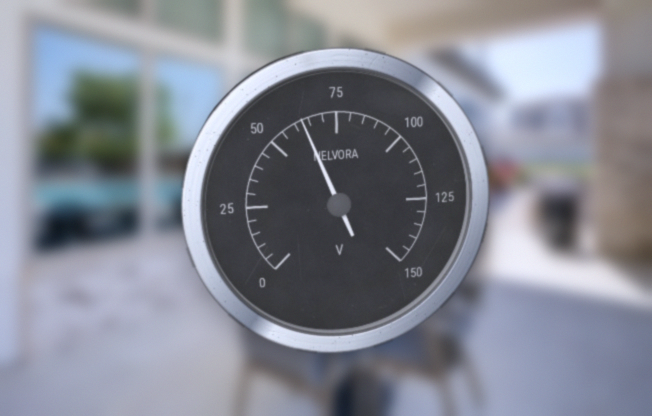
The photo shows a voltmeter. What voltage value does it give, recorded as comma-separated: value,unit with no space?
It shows 62.5,V
